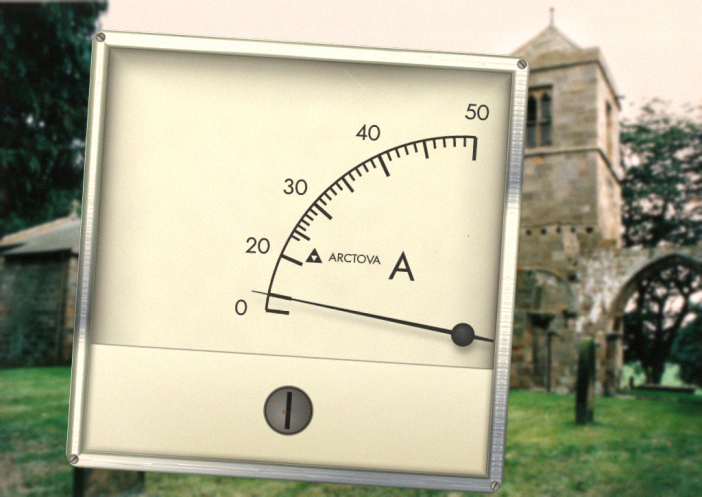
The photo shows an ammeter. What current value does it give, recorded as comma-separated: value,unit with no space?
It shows 10,A
